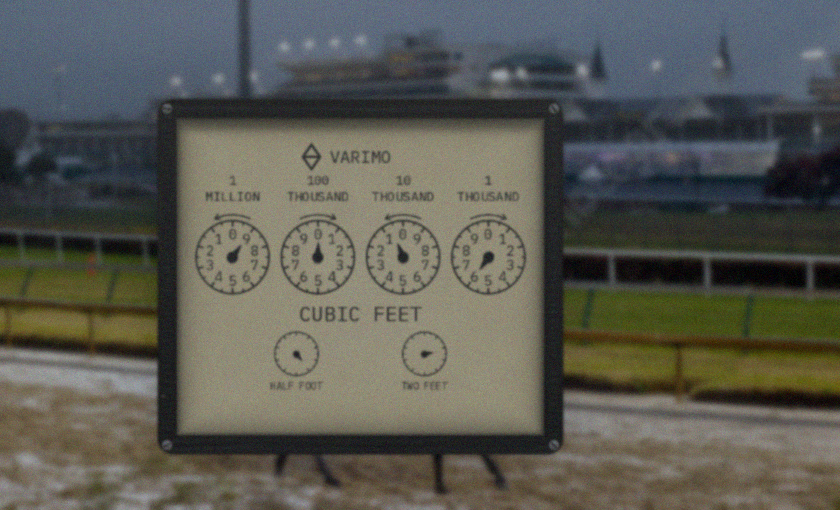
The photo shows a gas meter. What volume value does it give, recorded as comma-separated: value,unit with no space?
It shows 900600,ft³
